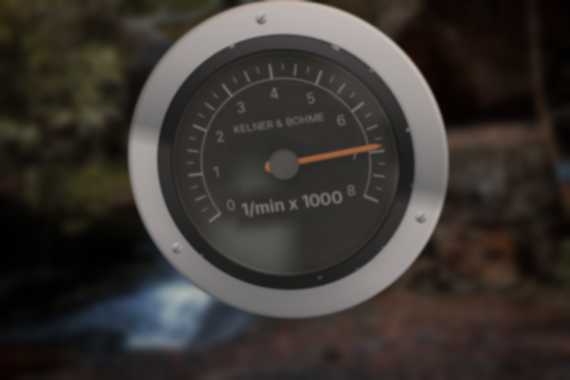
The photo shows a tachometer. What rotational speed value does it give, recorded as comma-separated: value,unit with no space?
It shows 6875,rpm
